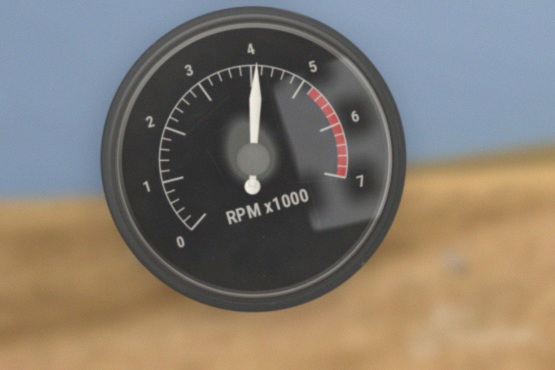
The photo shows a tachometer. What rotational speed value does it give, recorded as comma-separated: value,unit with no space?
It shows 4100,rpm
